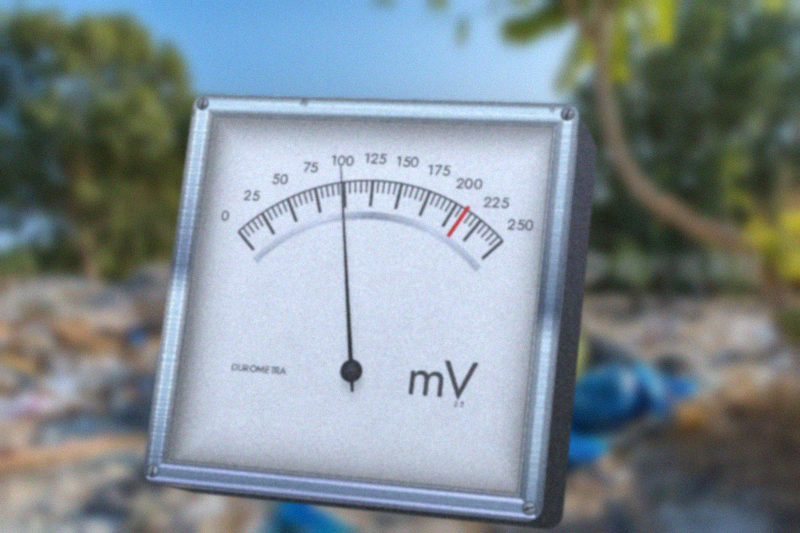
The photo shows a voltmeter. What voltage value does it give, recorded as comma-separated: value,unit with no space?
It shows 100,mV
